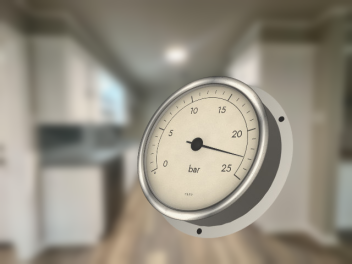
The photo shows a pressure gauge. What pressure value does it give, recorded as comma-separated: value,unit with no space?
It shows 23,bar
